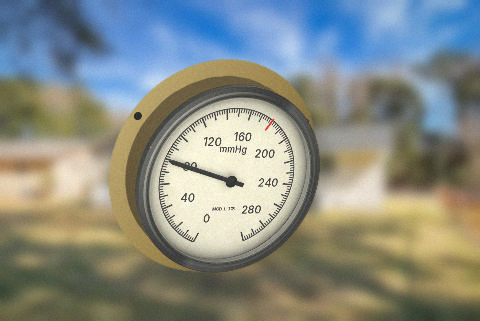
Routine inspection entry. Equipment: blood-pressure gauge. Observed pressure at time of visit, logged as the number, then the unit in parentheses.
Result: 80 (mmHg)
